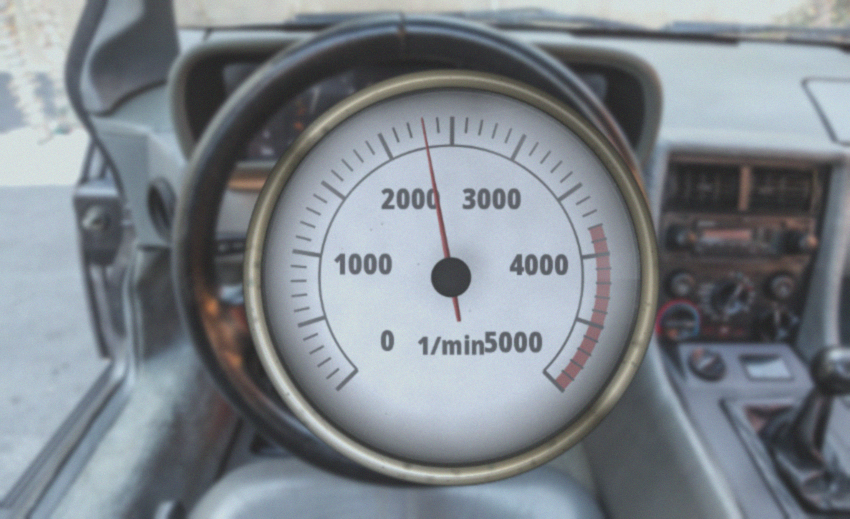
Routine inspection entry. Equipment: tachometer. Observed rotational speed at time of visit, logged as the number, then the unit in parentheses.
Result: 2300 (rpm)
